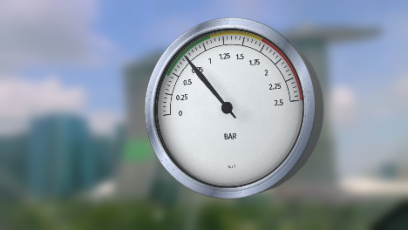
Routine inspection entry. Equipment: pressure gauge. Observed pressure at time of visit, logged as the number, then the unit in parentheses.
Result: 0.75 (bar)
